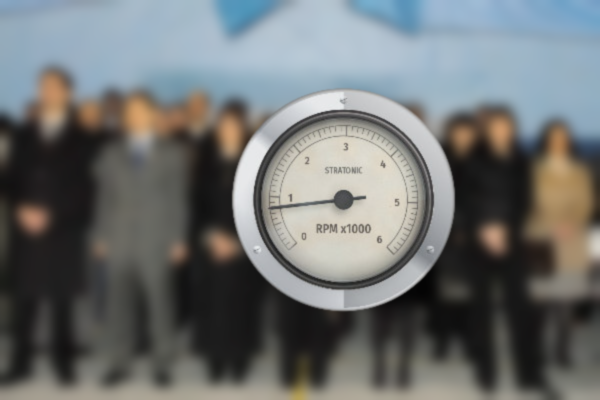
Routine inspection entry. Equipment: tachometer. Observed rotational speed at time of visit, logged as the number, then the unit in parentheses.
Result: 800 (rpm)
